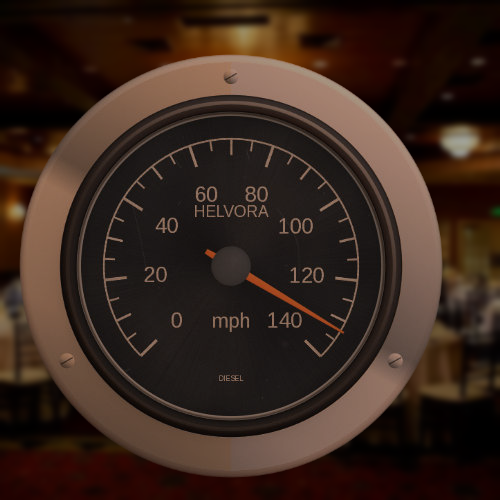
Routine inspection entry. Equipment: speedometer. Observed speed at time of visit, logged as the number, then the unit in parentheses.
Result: 132.5 (mph)
